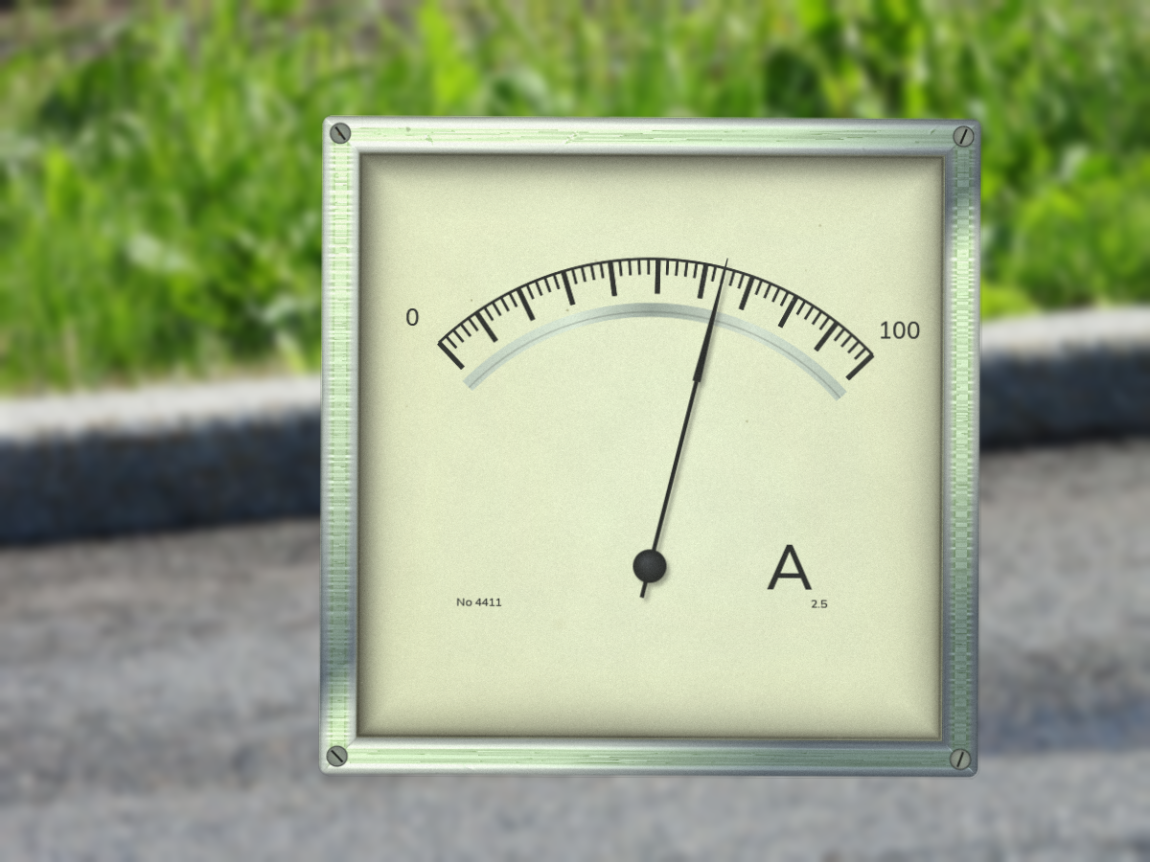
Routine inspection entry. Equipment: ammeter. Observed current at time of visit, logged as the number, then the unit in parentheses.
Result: 64 (A)
